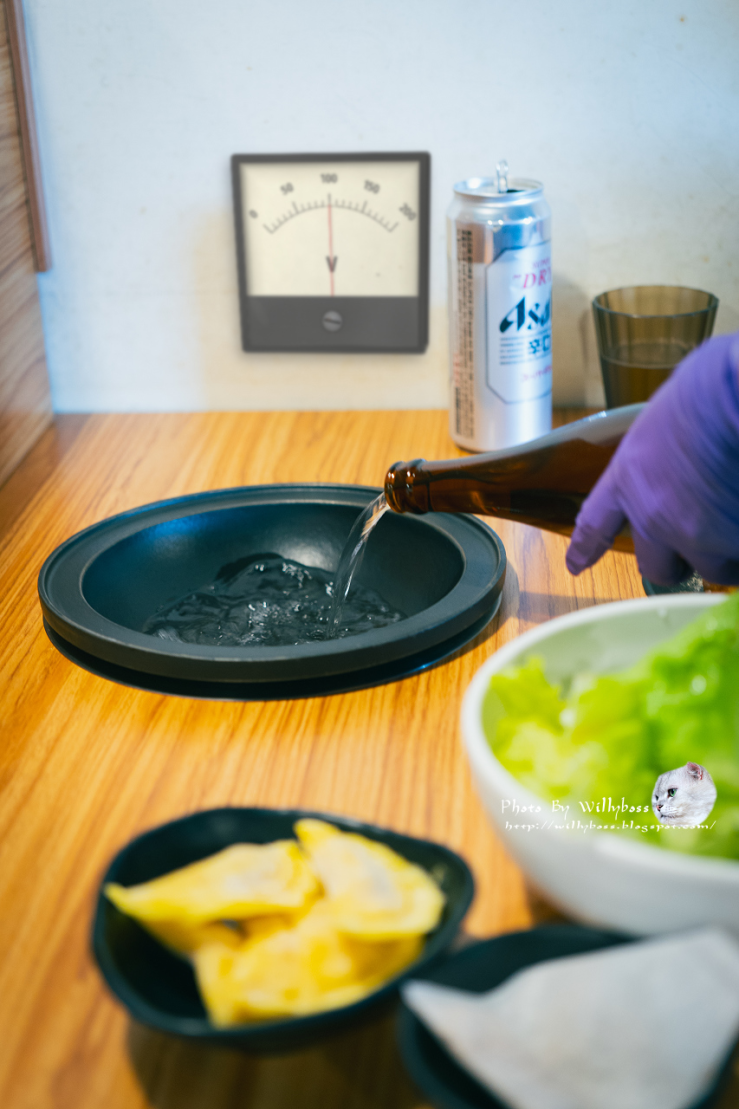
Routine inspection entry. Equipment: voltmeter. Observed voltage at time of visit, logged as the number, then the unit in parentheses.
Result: 100 (V)
